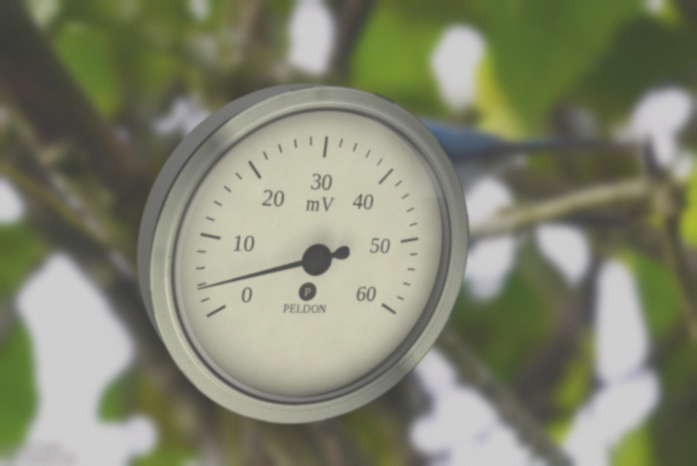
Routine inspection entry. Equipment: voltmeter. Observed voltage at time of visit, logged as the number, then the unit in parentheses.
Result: 4 (mV)
